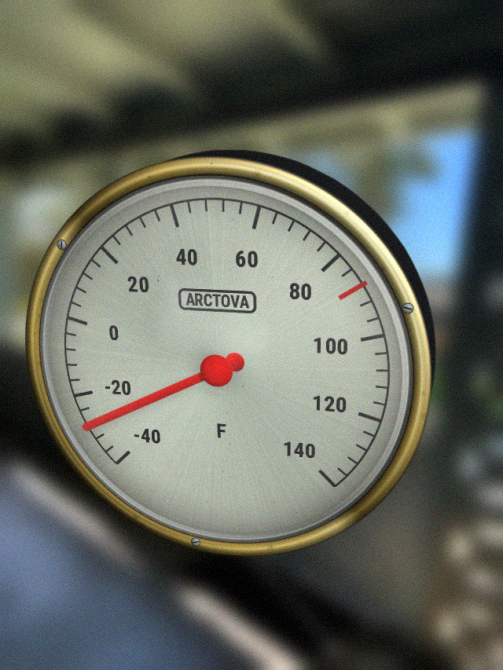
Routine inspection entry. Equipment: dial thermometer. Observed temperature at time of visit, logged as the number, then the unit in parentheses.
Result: -28 (°F)
